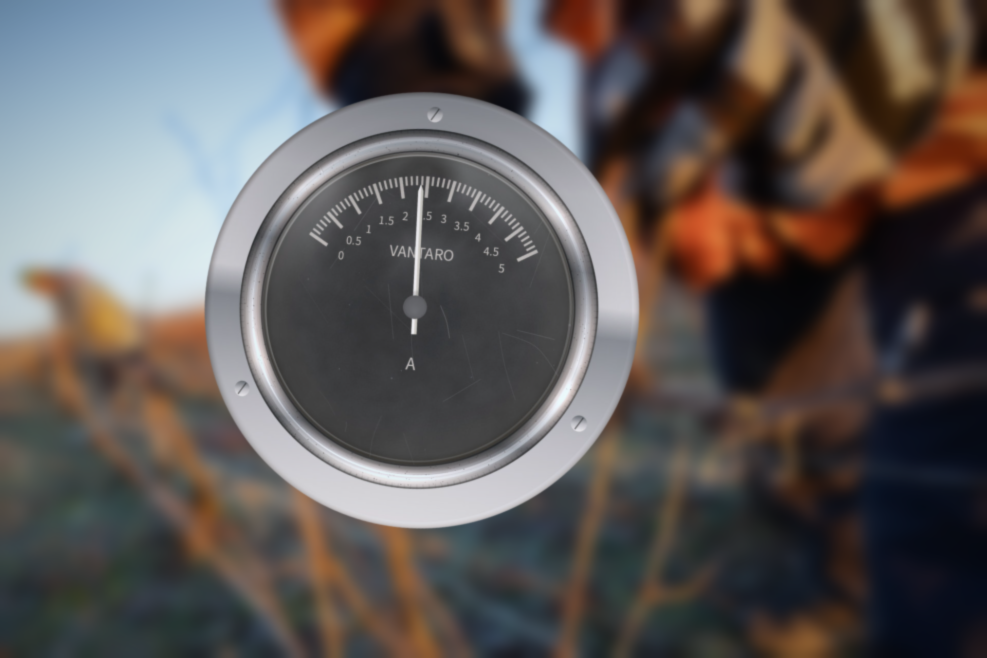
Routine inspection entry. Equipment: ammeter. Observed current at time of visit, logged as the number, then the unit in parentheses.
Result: 2.4 (A)
